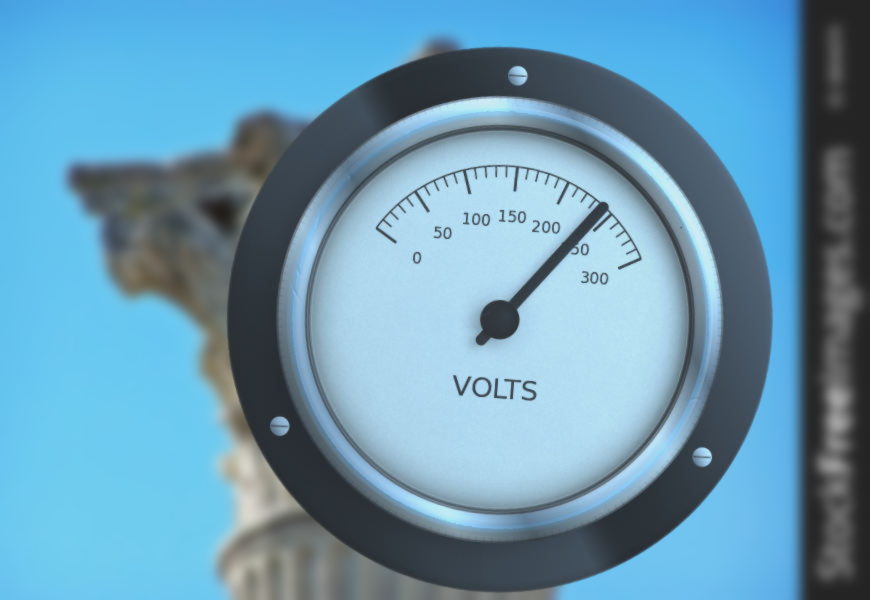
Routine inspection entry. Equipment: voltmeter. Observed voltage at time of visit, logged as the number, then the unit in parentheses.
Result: 240 (V)
